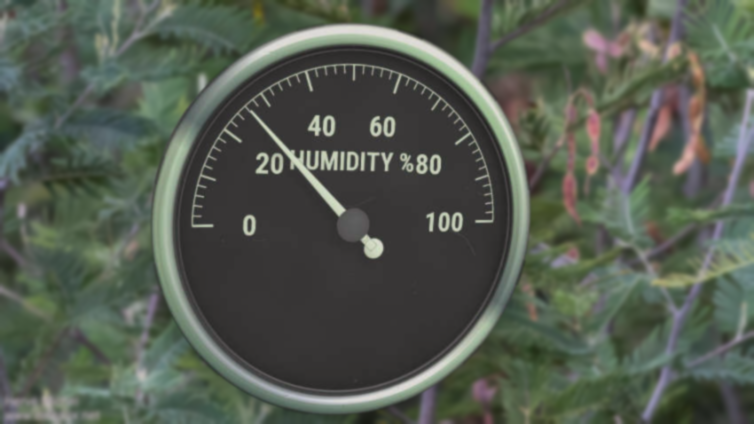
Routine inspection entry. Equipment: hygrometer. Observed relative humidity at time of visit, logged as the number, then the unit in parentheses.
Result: 26 (%)
